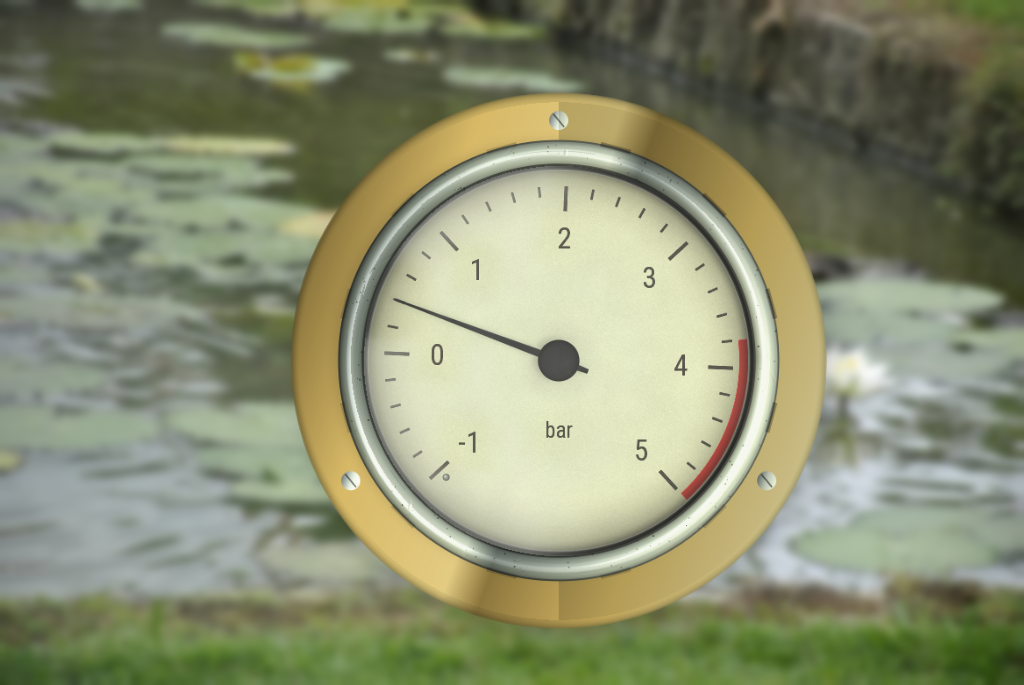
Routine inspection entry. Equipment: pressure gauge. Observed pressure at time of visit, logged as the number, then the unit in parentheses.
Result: 0.4 (bar)
